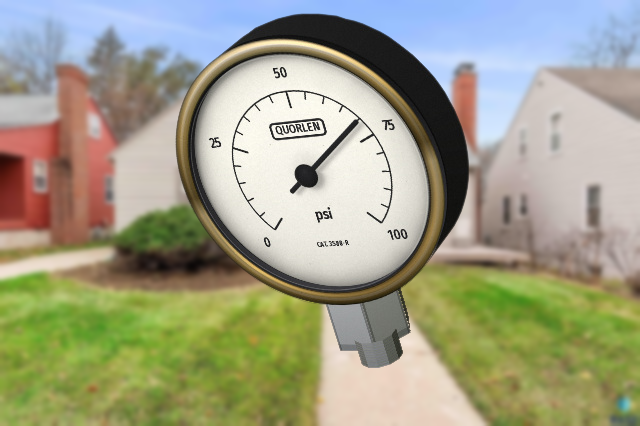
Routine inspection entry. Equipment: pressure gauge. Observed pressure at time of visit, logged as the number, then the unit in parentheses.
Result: 70 (psi)
